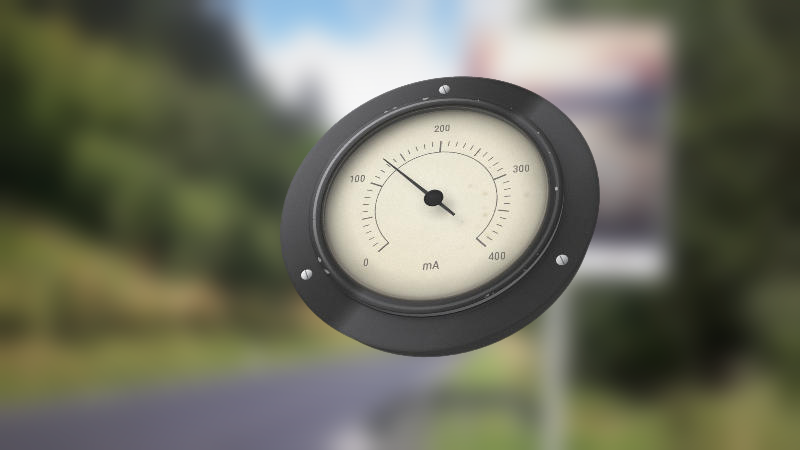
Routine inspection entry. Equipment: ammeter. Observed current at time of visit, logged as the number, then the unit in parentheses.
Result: 130 (mA)
